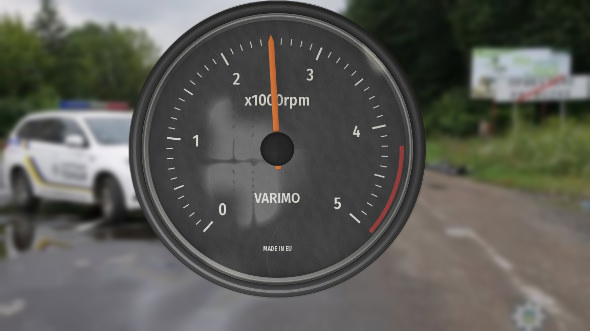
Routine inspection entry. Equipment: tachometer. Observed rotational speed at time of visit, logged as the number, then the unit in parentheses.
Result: 2500 (rpm)
